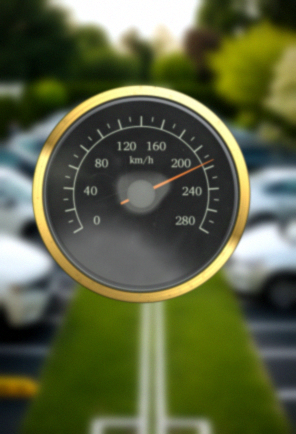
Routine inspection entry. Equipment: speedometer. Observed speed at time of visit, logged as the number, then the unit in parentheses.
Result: 215 (km/h)
